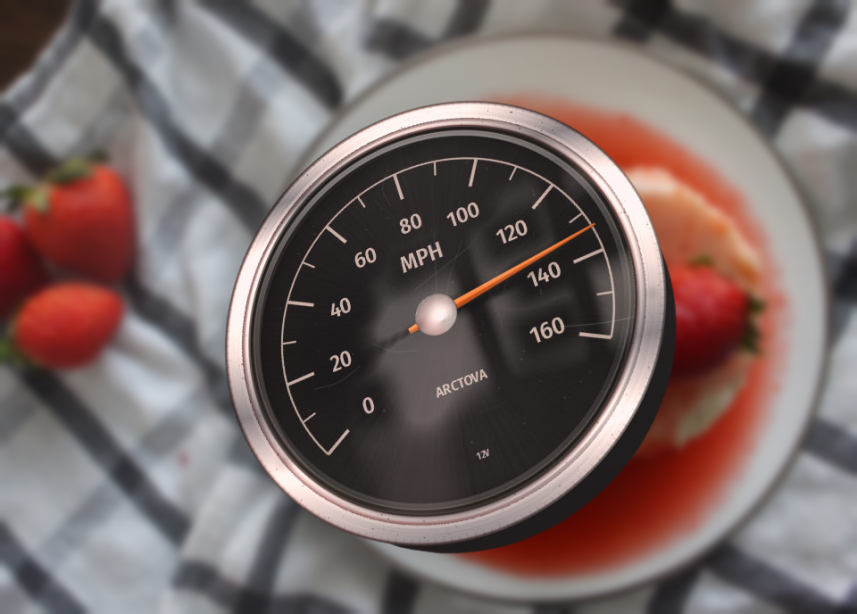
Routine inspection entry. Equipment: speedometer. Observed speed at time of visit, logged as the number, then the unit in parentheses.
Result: 135 (mph)
